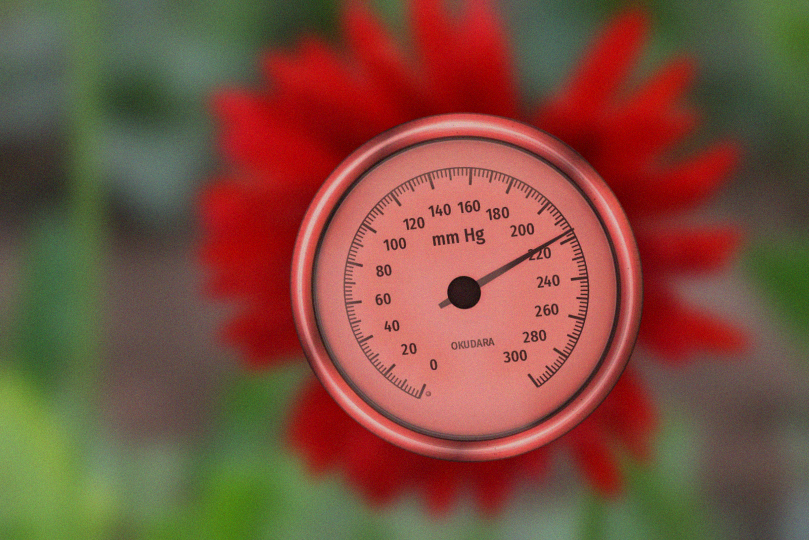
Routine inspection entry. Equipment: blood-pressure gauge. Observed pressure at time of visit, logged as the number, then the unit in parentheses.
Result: 216 (mmHg)
